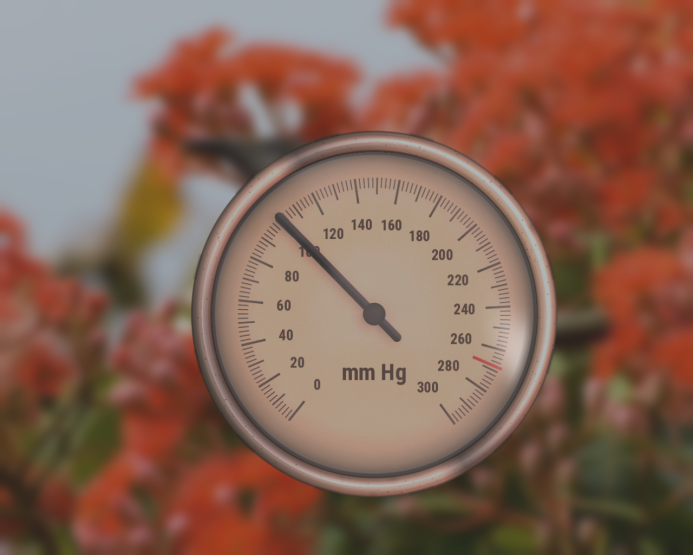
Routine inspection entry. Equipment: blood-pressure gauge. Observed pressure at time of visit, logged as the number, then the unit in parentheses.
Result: 102 (mmHg)
